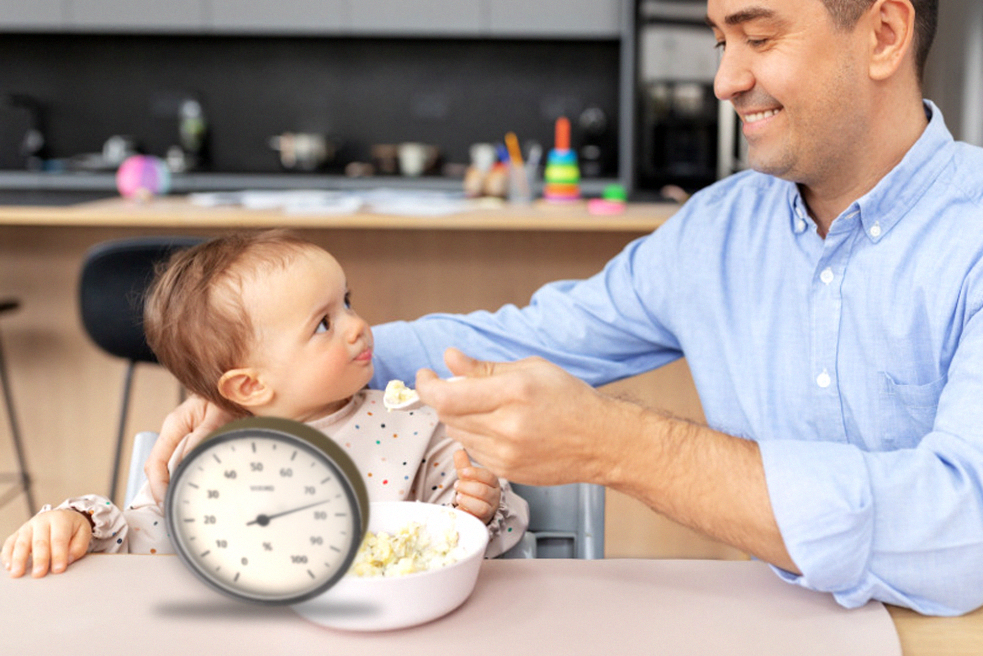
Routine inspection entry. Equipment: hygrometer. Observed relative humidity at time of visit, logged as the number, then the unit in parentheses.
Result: 75 (%)
